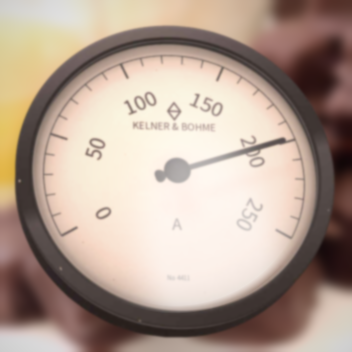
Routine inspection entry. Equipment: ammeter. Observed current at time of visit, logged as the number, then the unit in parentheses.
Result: 200 (A)
